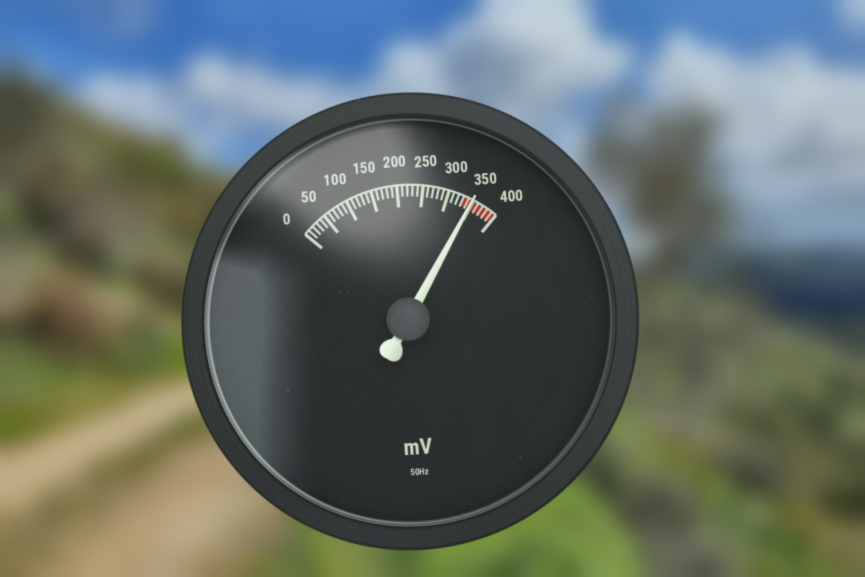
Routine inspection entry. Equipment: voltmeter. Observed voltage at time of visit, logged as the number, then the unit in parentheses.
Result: 350 (mV)
